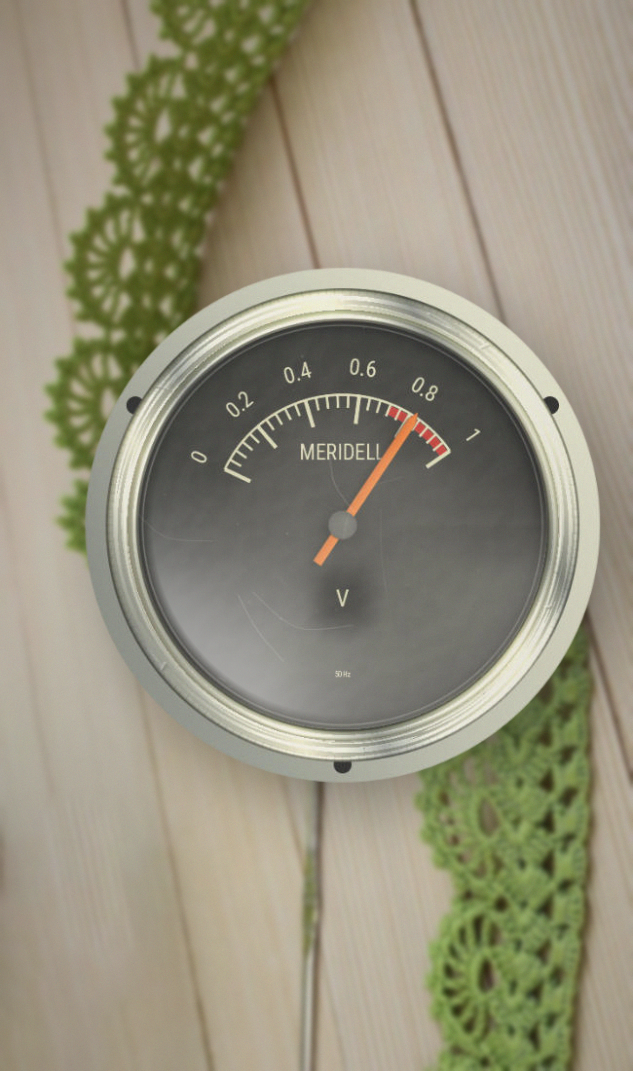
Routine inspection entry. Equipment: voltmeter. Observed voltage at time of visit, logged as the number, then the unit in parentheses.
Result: 0.82 (V)
